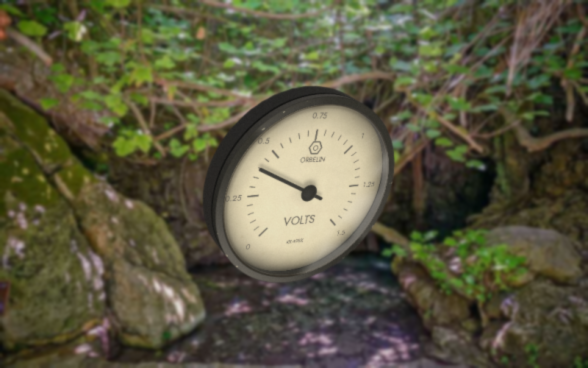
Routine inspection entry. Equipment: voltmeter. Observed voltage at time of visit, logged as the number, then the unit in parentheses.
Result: 0.4 (V)
